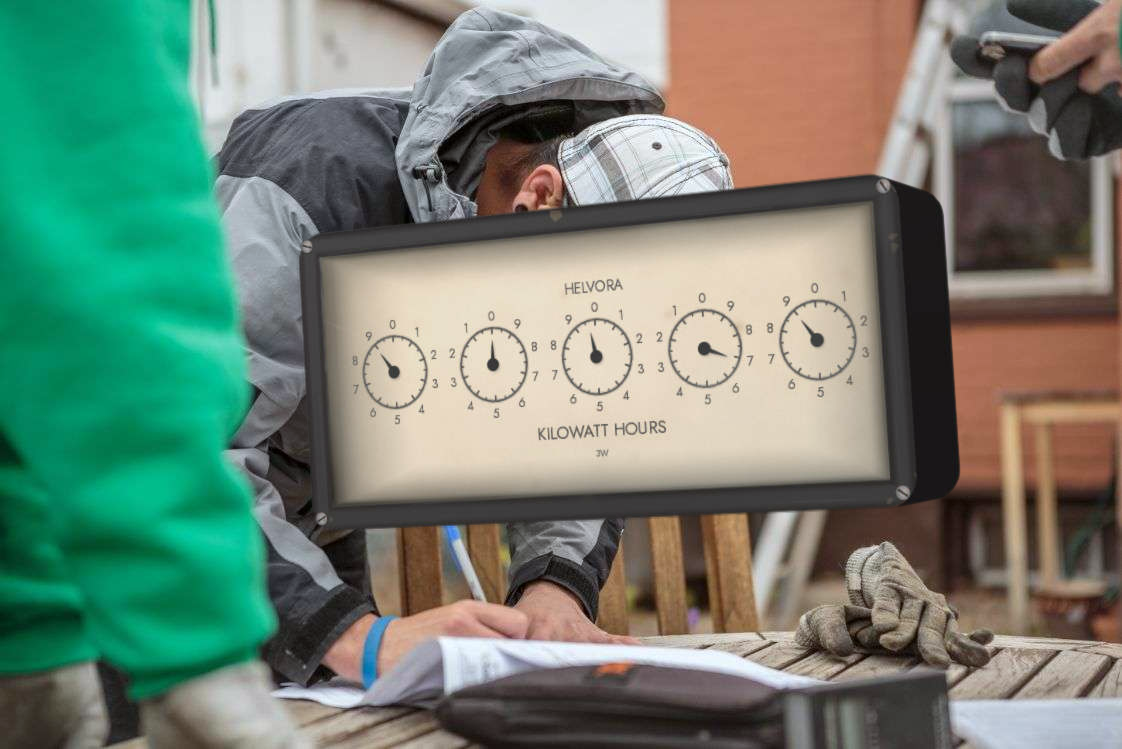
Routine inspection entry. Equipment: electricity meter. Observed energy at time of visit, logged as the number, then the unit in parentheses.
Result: 89969 (kWh)
